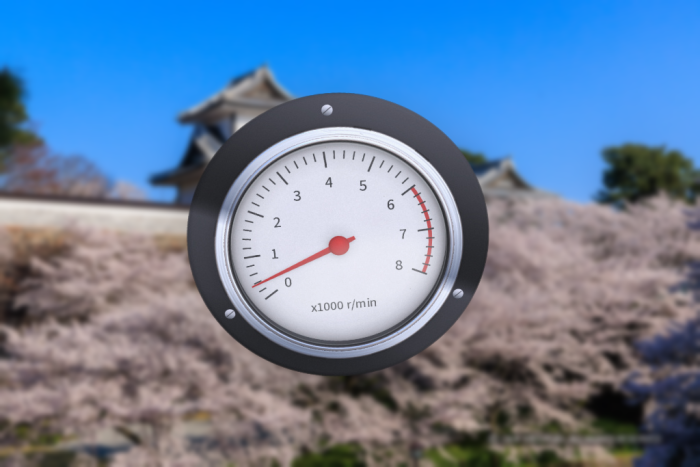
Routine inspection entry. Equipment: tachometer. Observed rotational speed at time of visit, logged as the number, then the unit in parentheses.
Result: 400 (rpm)
